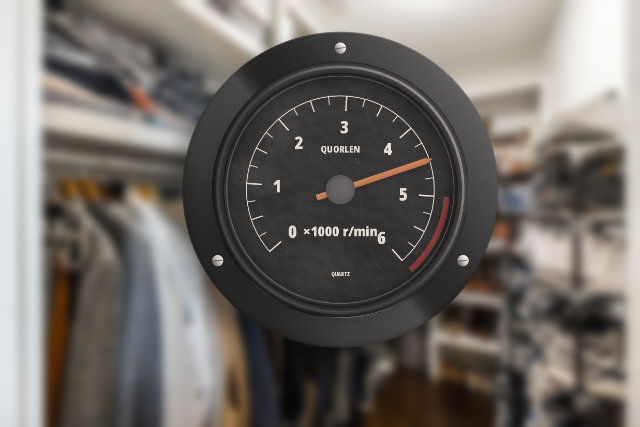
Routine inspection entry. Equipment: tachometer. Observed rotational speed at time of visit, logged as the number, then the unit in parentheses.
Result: 4500 (rpm)
